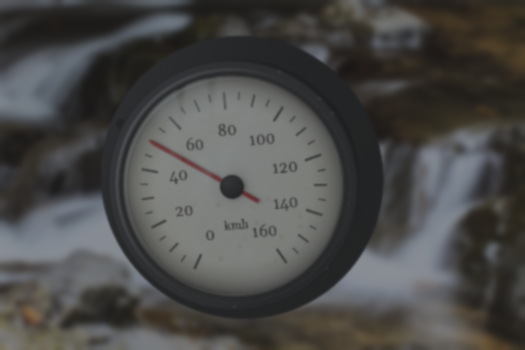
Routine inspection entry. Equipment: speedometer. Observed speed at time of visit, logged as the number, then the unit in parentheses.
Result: 50 (km/h)
